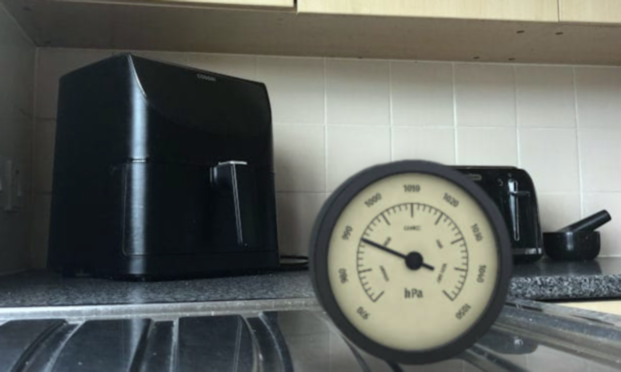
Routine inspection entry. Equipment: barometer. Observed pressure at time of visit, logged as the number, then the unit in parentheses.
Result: 990 (hPa)
